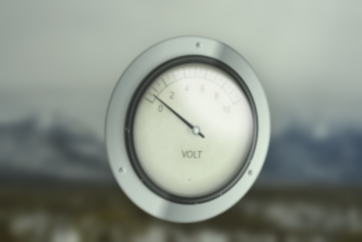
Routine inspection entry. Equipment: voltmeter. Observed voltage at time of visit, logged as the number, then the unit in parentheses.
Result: 0.5 (V)
